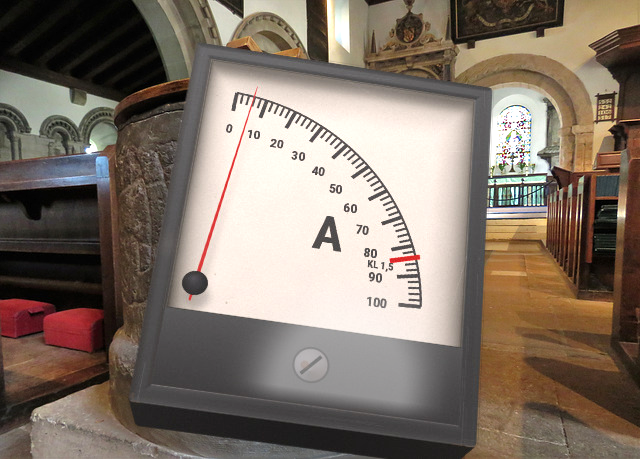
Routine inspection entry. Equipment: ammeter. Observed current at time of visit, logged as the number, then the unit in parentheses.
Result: 6 (A)
